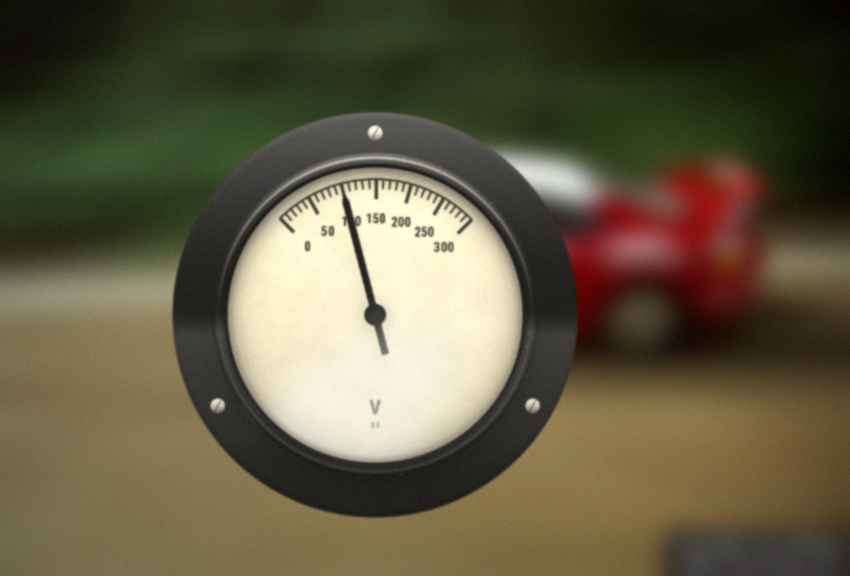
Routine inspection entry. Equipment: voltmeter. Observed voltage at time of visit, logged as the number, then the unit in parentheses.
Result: 100 (V)
